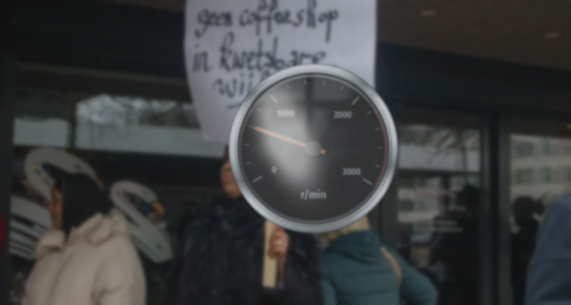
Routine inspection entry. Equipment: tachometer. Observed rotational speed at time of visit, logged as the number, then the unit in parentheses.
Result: 600 (rpm)
